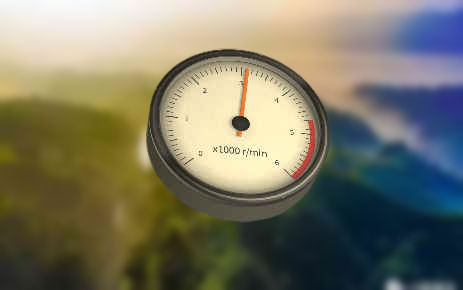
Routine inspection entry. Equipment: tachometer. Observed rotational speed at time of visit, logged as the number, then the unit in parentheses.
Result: 3100 (rpm)
